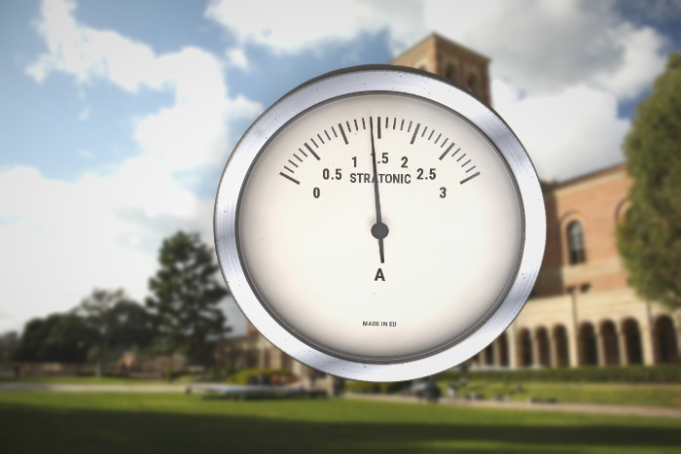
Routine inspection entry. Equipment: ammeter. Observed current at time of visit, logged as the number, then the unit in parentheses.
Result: 1.4 (A)
